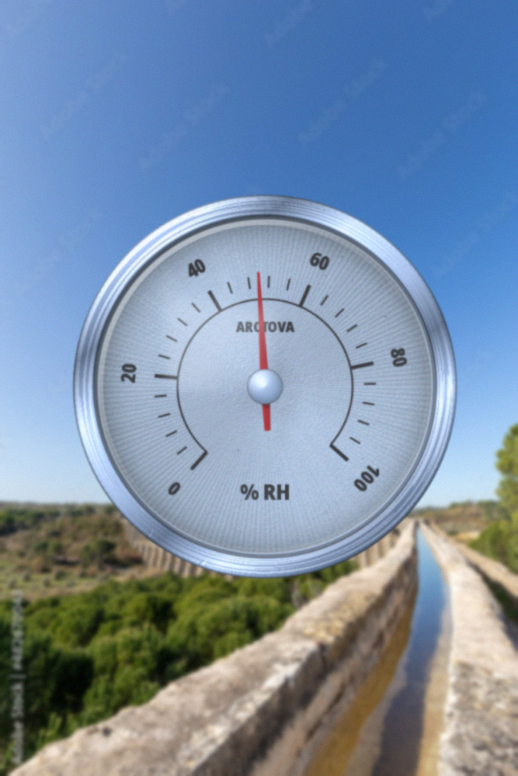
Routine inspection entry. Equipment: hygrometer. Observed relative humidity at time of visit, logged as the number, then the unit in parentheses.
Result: 50 (%)
